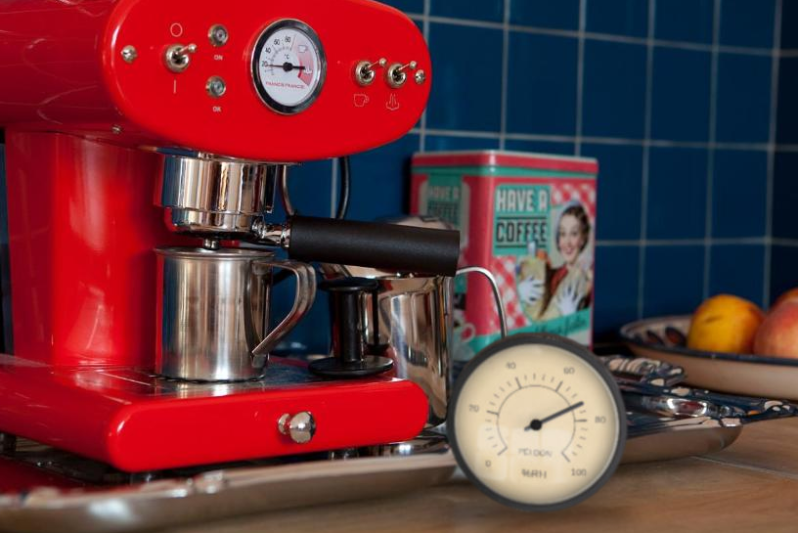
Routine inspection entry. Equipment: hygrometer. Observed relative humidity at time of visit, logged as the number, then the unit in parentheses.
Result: 72 (%)
